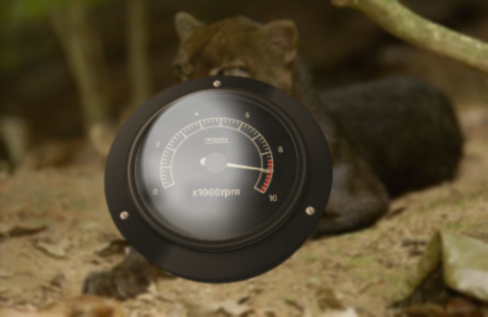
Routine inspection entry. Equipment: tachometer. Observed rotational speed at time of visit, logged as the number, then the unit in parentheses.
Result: 9000 (rpm)
